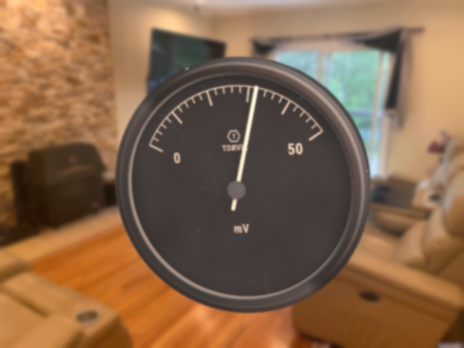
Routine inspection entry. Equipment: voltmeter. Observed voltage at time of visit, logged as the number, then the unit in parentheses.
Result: 32 (mV)
